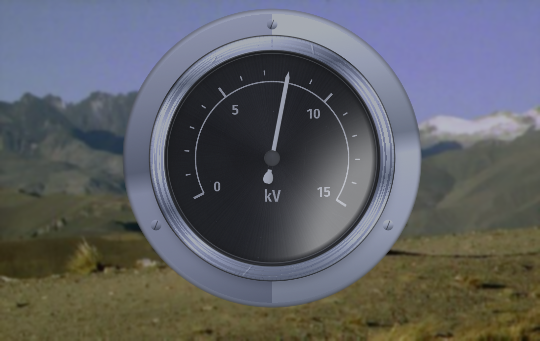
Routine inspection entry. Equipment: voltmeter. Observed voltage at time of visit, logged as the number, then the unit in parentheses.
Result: 8 (kV)
